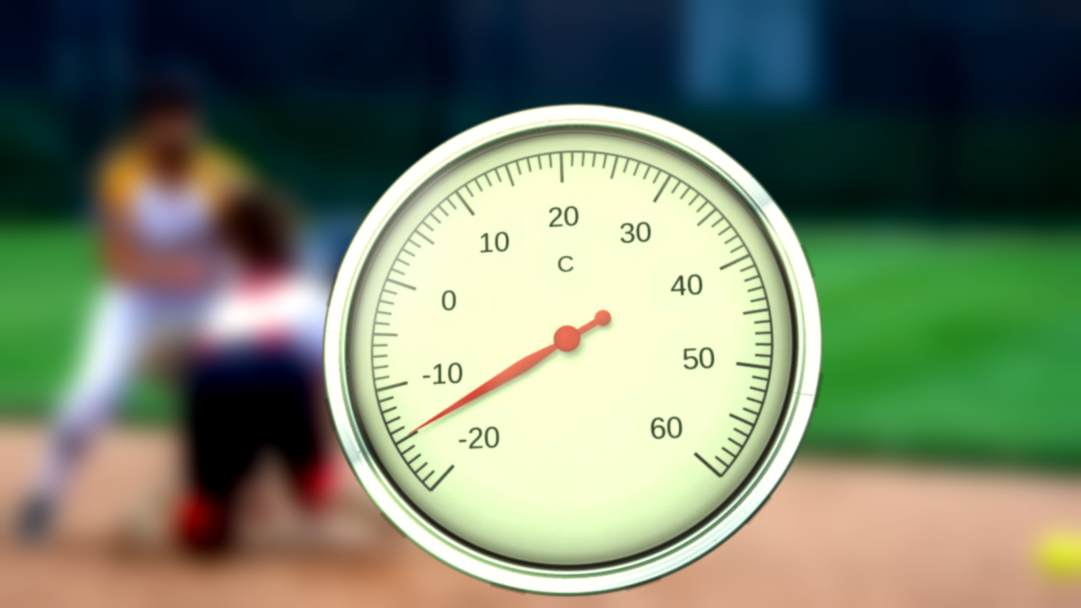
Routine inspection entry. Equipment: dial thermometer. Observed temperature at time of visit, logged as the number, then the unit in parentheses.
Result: -15 (°C)
